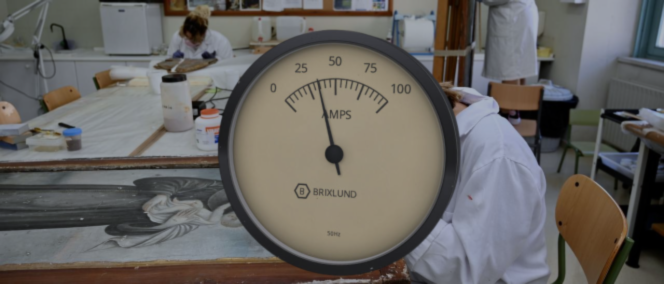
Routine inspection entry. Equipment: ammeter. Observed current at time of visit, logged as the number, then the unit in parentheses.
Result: 35 (A)
